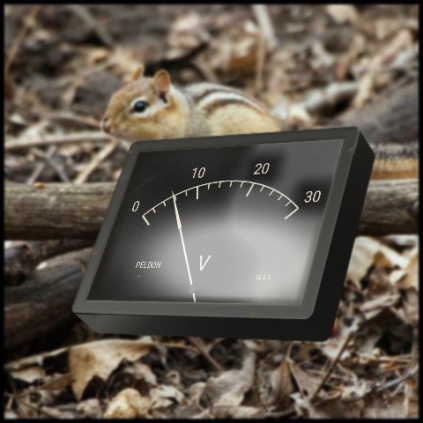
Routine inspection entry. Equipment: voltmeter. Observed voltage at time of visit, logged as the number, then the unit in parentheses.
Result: 6 (V)
